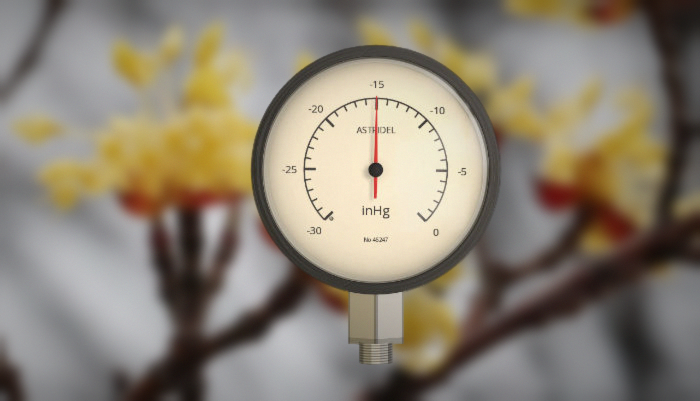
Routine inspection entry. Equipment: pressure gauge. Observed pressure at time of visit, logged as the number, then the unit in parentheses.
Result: -15 (inHg)
